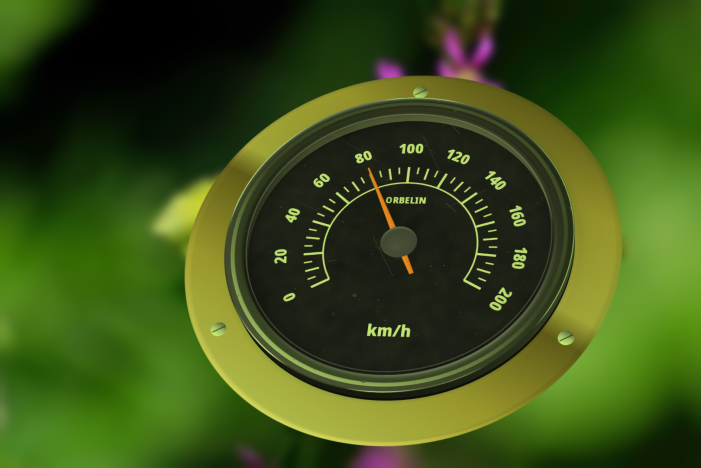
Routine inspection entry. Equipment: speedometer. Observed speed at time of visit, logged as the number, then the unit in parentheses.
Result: 80 (km/h)
